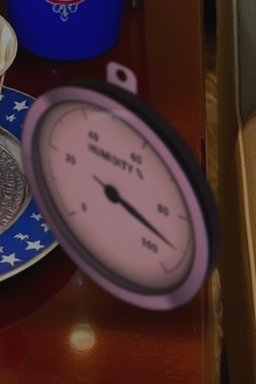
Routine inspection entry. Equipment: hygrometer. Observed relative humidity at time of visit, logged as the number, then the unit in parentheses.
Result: 90 (%)
